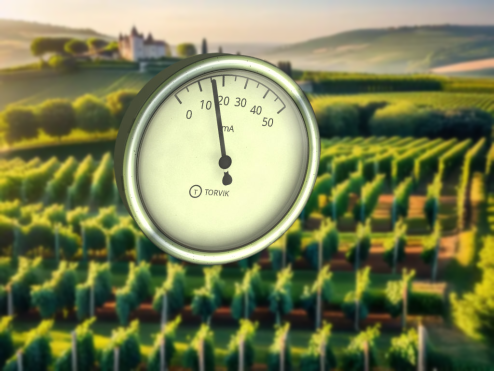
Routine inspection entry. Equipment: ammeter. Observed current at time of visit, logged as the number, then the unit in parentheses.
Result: 15 (mA)
